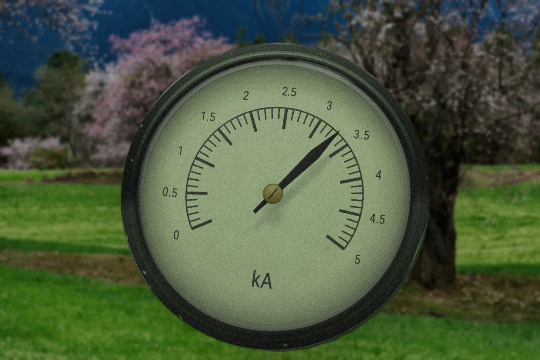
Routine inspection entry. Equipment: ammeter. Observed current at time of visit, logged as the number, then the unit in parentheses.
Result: 3.3 (kA)
